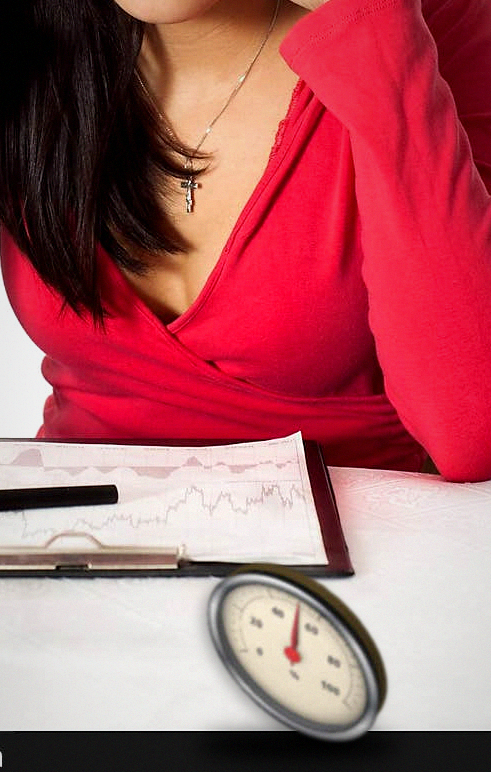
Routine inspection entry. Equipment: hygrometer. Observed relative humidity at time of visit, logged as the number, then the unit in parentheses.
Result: 52 (%)
